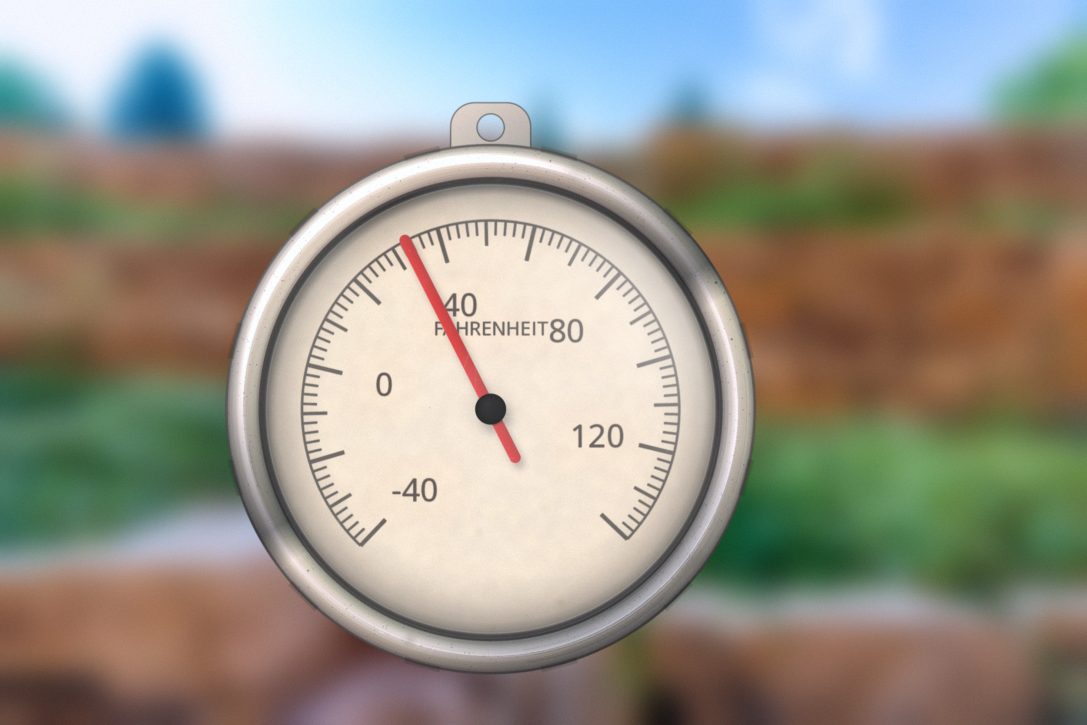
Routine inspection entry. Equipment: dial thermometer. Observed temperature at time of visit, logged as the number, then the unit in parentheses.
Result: 33 (°F)
